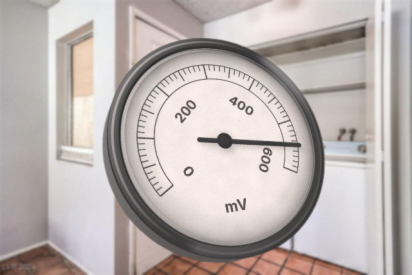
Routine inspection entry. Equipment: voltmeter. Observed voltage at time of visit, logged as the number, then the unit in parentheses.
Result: 550 (mV)
